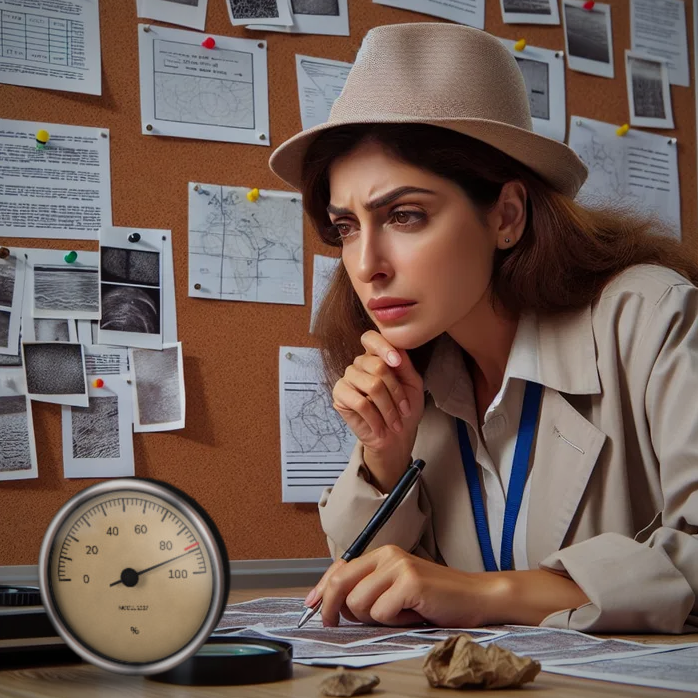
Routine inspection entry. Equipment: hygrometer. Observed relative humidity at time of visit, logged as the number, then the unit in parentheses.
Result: 90 (%)
